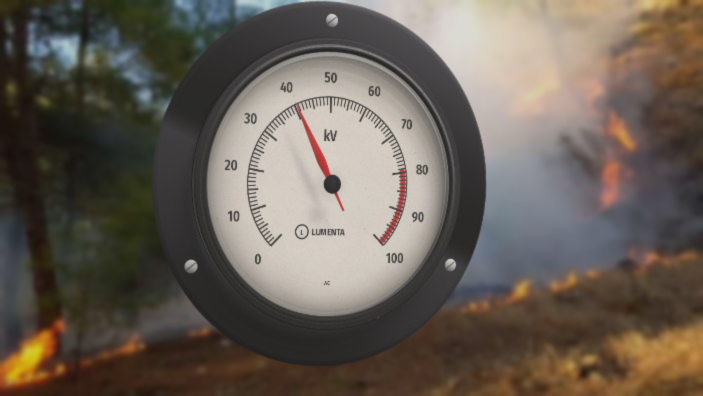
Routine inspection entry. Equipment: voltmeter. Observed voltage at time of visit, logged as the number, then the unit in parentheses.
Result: 40 (kV)
